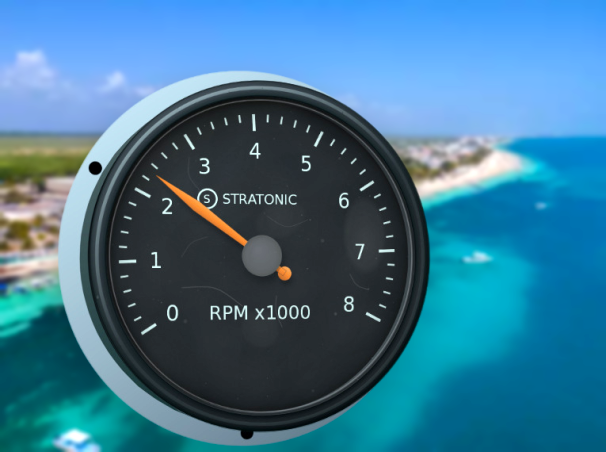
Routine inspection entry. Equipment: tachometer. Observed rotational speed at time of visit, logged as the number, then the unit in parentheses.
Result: 2300 (rpm)
